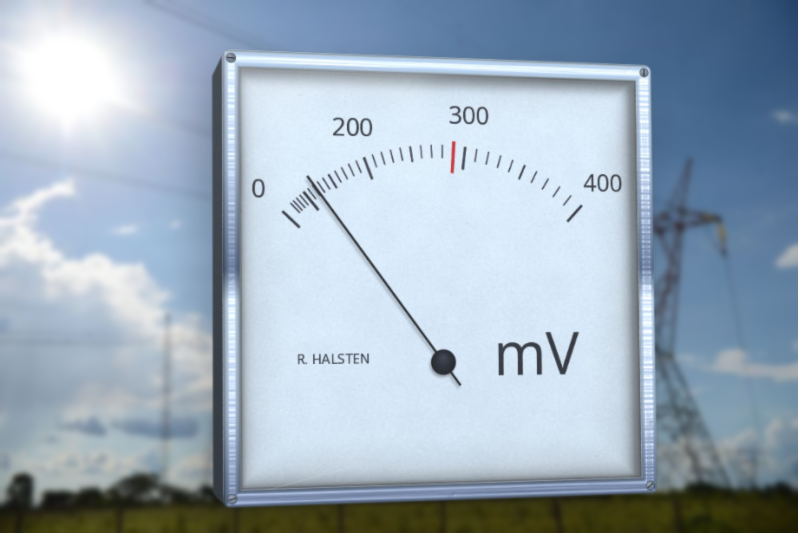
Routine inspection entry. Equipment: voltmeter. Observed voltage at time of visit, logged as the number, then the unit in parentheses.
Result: 120 (mV)
